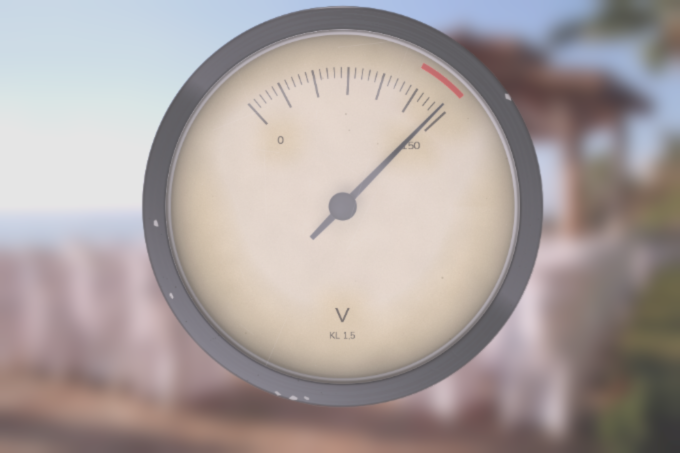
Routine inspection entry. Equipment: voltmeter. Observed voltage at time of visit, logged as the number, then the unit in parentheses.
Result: 145 (V)
